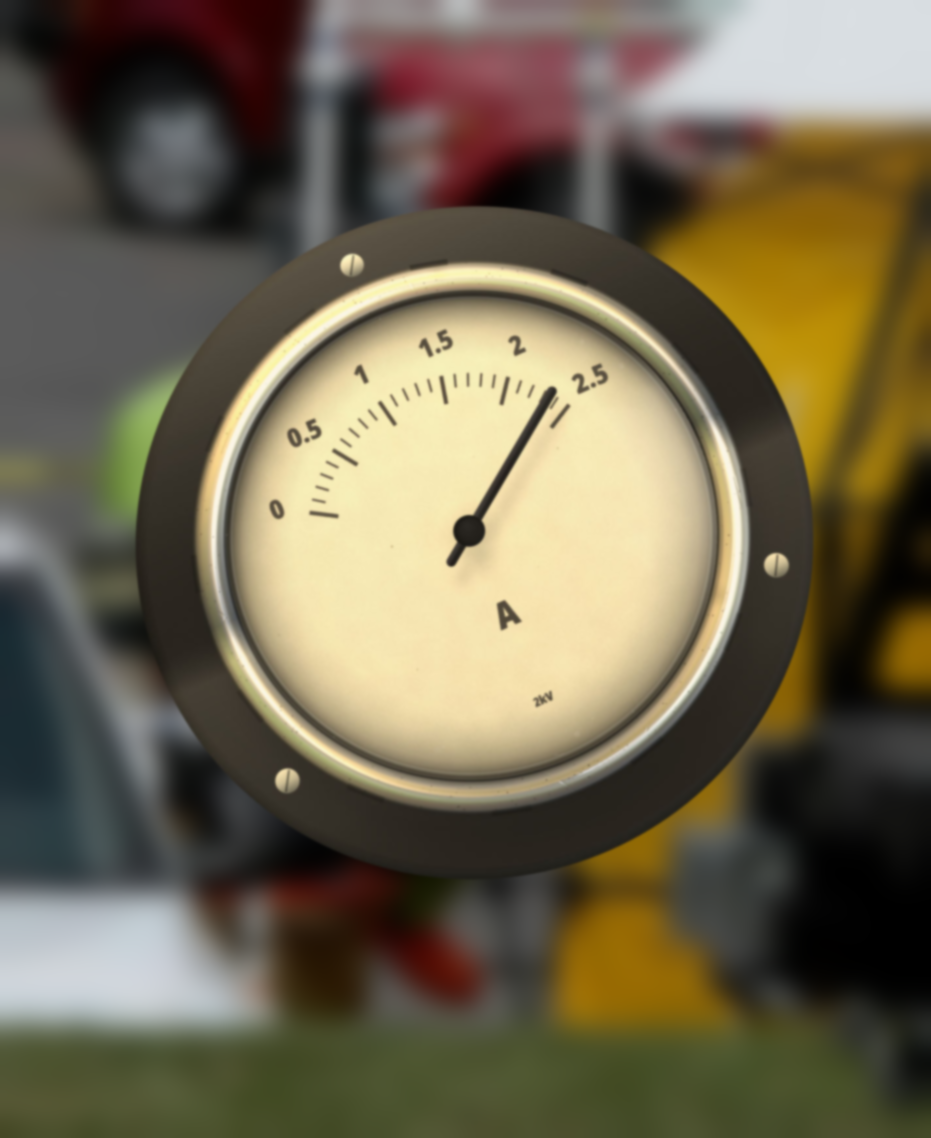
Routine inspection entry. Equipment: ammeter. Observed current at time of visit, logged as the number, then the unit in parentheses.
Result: 2.35 (A)
